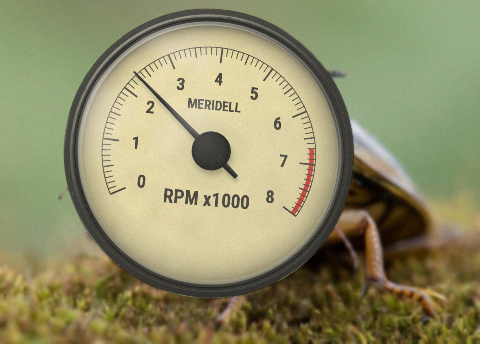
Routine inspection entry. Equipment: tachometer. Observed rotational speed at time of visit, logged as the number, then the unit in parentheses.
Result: 2300 (rpm)
